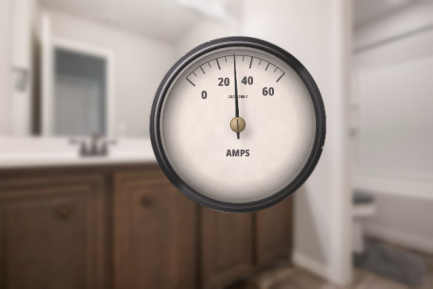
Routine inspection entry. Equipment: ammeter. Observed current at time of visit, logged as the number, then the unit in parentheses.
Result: 30 (A)
